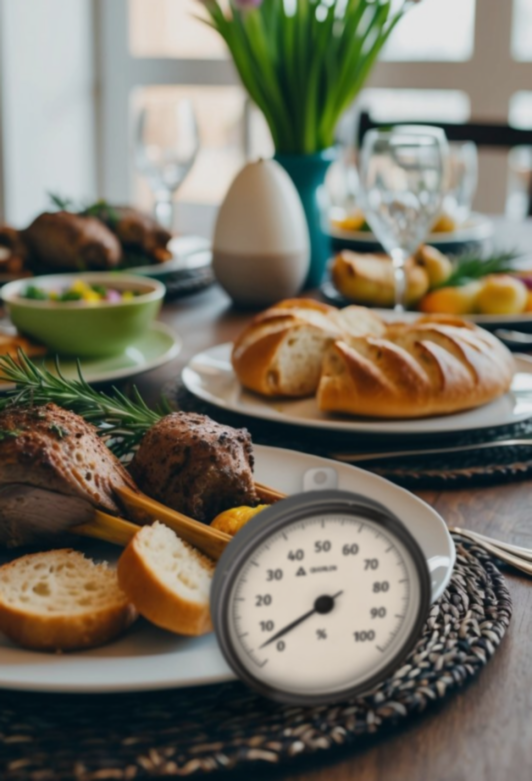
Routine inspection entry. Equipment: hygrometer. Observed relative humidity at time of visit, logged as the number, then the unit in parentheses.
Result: 5 (%)
